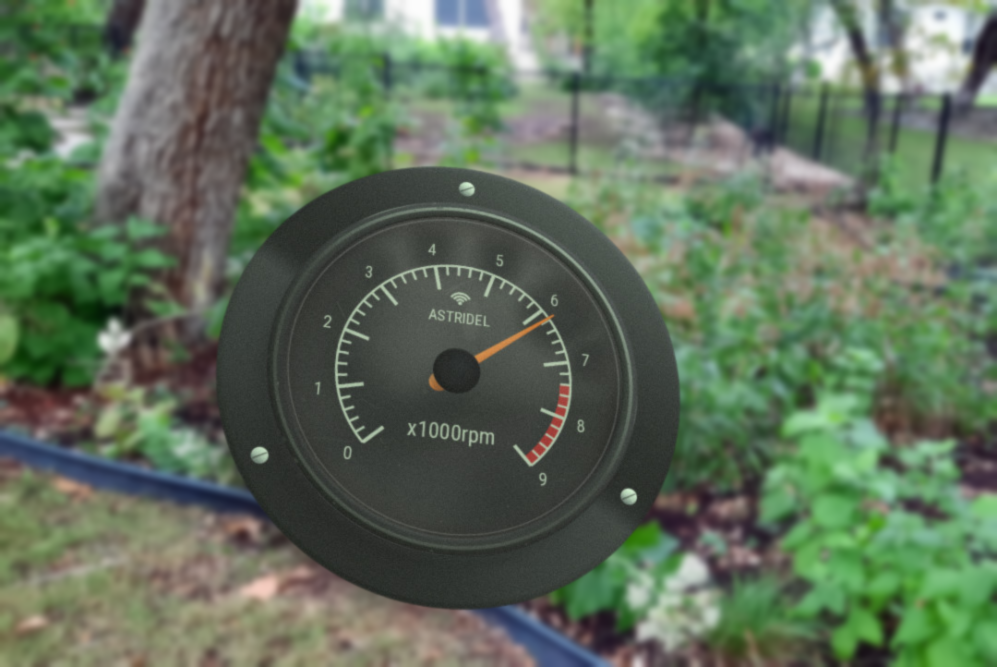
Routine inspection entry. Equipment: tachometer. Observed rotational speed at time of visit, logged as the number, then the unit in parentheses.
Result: 6200 (rpm)
